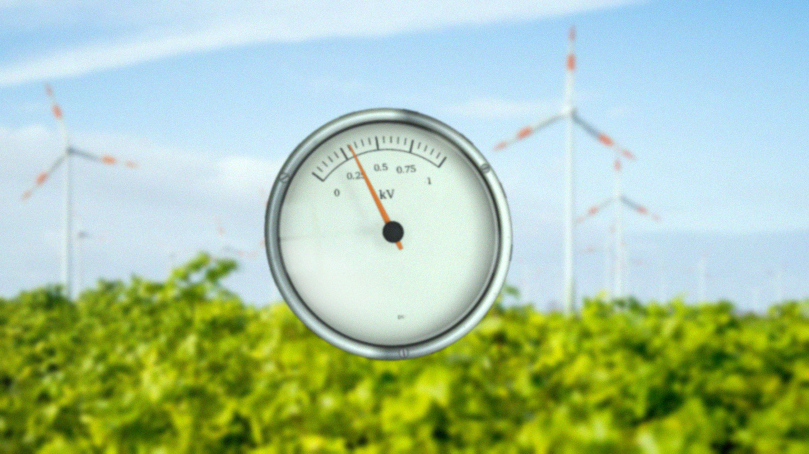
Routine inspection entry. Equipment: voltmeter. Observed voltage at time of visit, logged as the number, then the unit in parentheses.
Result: 0.3 (kV)
